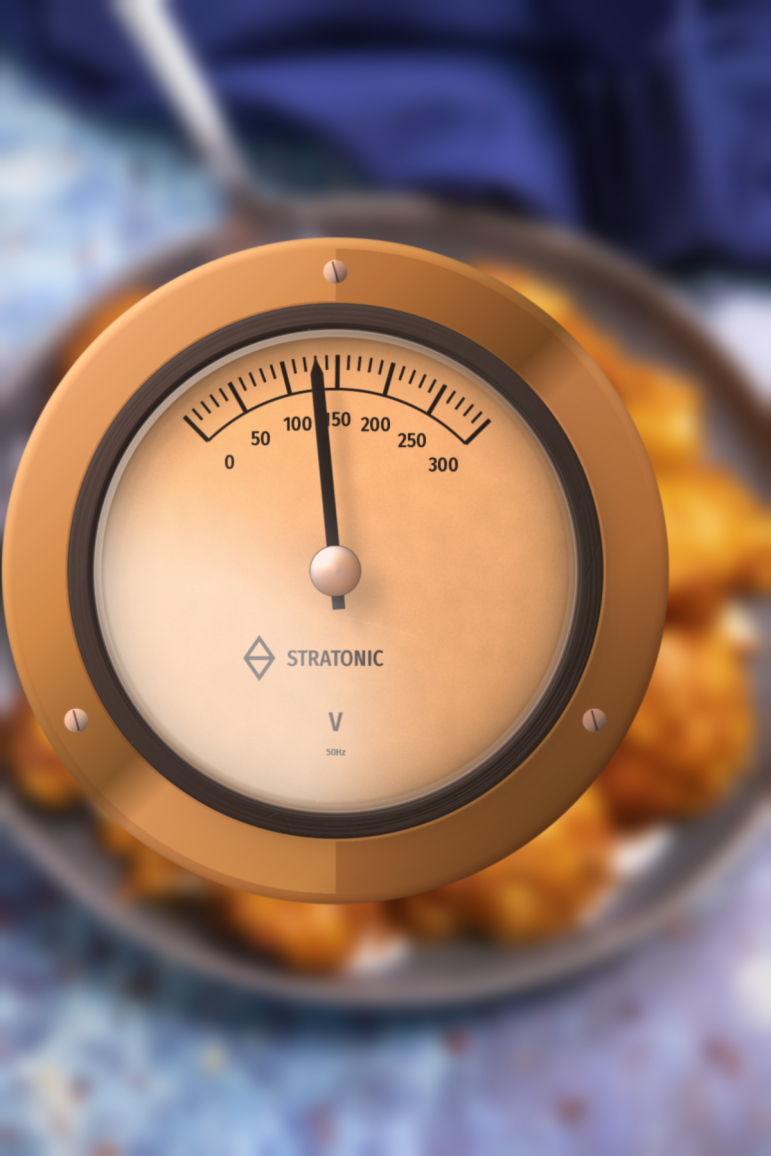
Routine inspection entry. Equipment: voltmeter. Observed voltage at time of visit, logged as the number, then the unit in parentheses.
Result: 130 (V)
